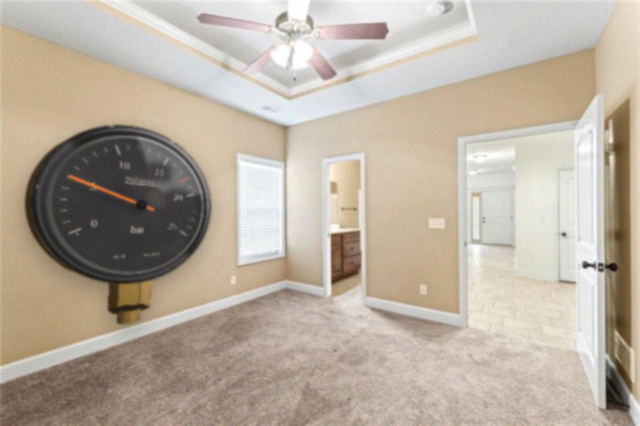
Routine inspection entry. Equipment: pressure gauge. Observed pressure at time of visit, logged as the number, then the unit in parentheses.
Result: 5 (bar)
